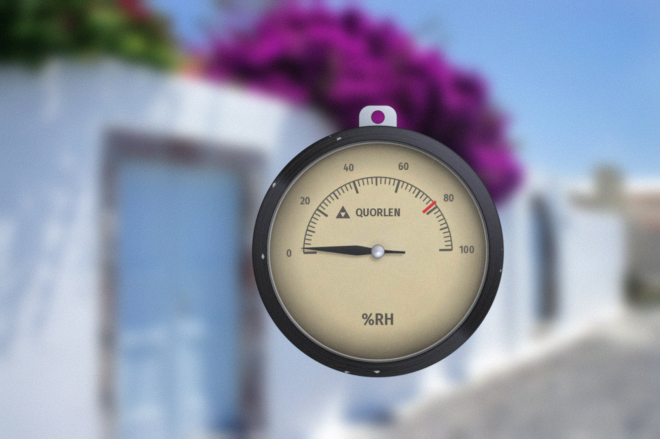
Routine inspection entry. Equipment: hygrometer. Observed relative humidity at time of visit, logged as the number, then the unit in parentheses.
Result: 2 (%)
